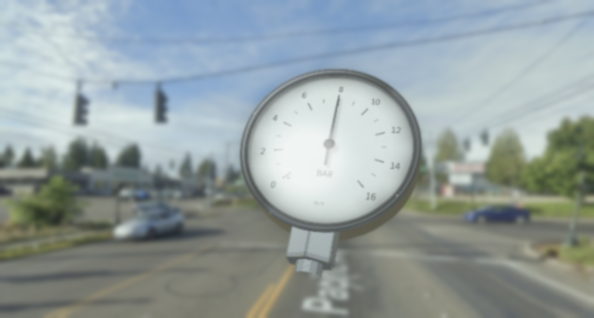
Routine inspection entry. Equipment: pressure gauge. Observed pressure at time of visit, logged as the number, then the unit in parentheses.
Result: 8 (bar)
